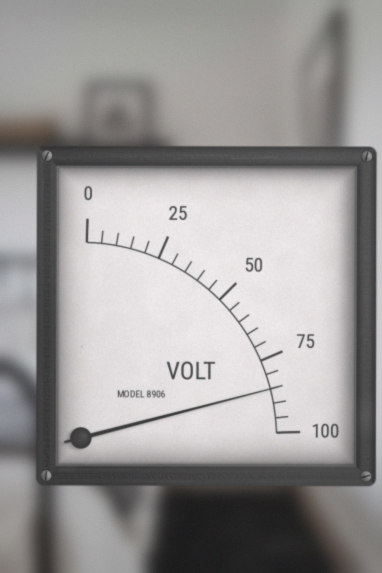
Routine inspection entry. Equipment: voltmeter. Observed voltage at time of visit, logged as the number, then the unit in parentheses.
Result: 85 (V)
